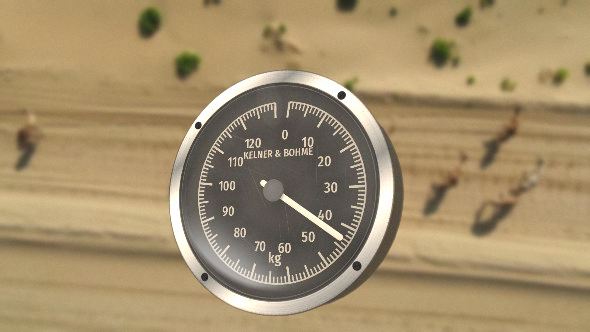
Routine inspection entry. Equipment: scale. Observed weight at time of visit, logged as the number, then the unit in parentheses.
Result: 43 (kg)
